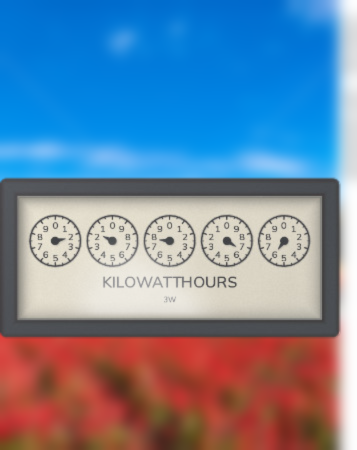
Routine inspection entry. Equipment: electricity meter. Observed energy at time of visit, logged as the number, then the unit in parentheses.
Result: 21766 (kWh)
